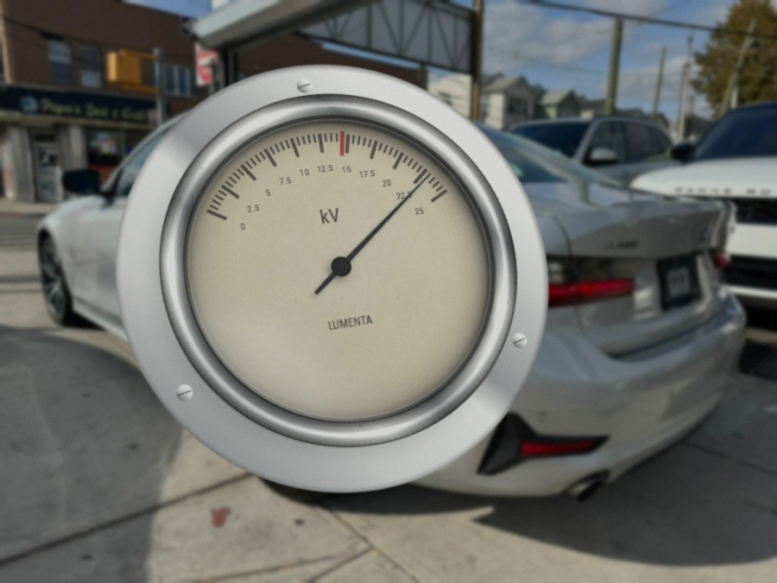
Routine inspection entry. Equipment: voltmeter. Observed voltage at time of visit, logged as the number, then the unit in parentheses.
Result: 23 (kV)
